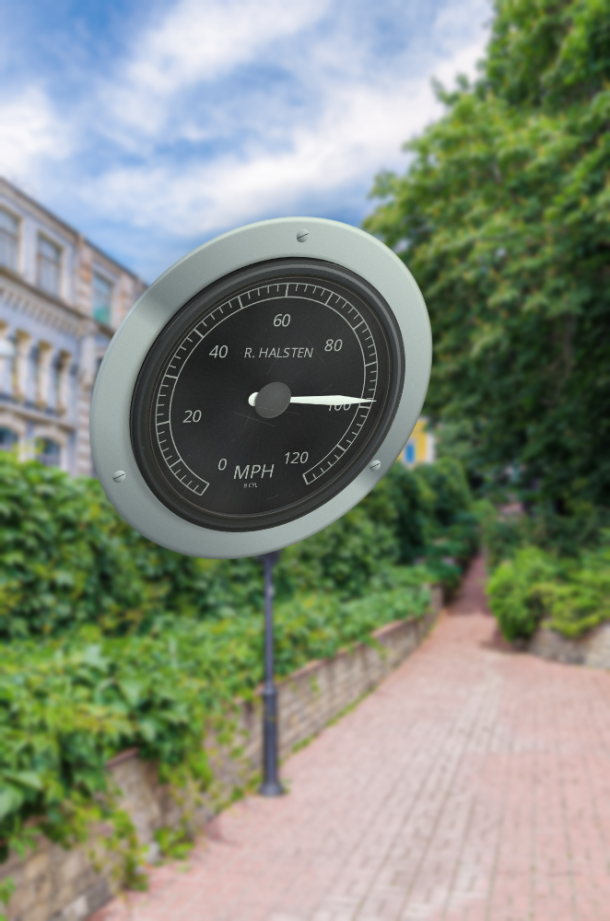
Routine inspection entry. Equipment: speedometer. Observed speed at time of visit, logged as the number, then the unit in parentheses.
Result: 98 (mph)
